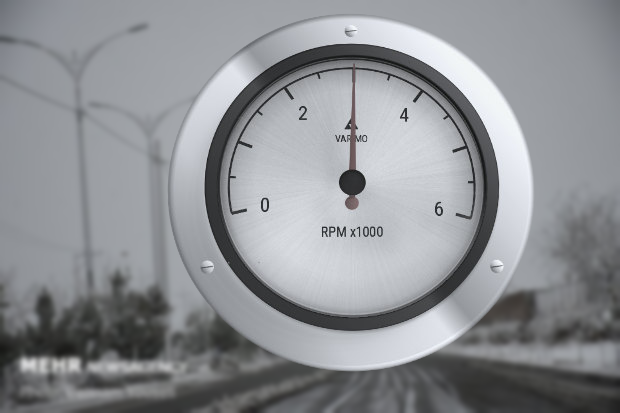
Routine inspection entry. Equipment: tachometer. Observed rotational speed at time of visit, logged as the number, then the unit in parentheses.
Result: 3000 (rpm)
